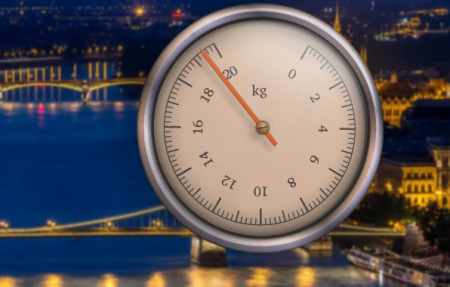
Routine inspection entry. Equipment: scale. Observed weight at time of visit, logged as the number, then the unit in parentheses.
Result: 19.4 (kg)
